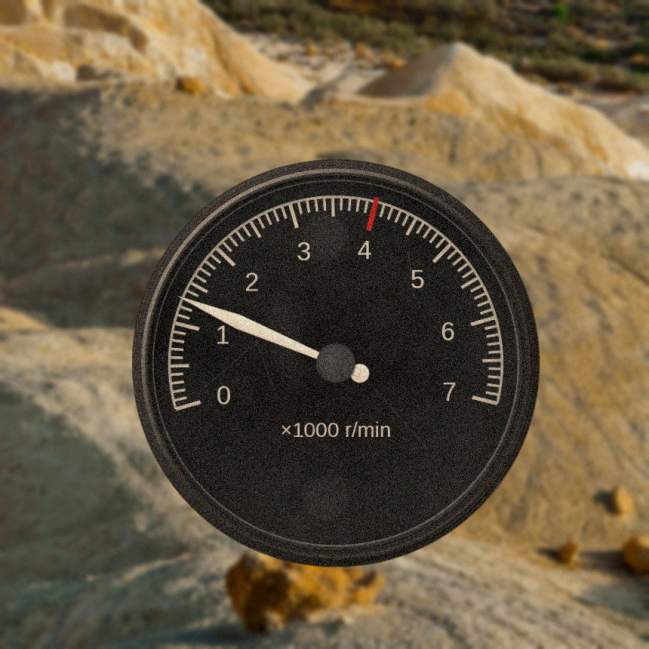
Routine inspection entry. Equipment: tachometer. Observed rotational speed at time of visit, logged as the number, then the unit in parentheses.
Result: 1300 (rpm)
